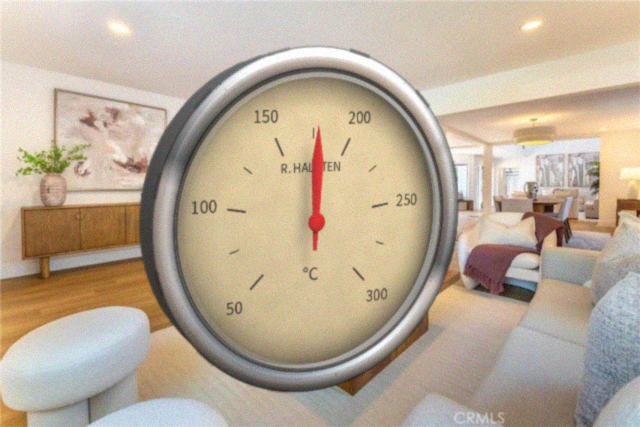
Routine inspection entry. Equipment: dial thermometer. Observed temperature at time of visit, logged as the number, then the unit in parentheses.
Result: 175 (°C)
